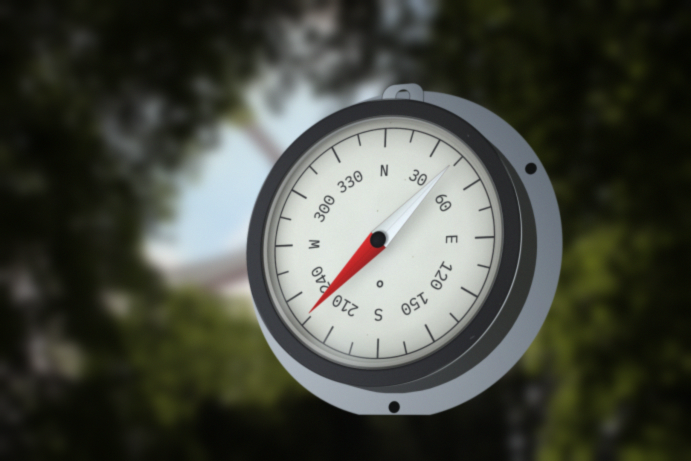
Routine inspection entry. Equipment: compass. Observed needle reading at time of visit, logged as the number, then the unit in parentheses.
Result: 225 (°)
